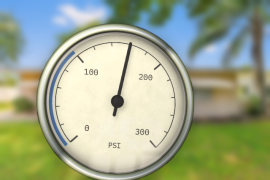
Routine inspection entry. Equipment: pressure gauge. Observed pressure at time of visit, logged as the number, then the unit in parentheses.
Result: 160 (psi)
